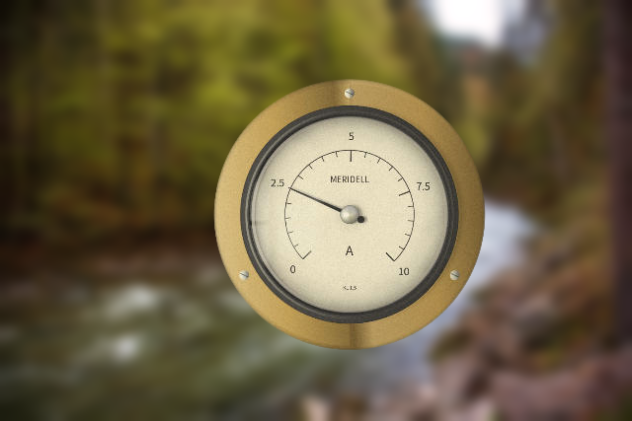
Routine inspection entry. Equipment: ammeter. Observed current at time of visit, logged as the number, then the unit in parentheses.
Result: 2.5 (A)
